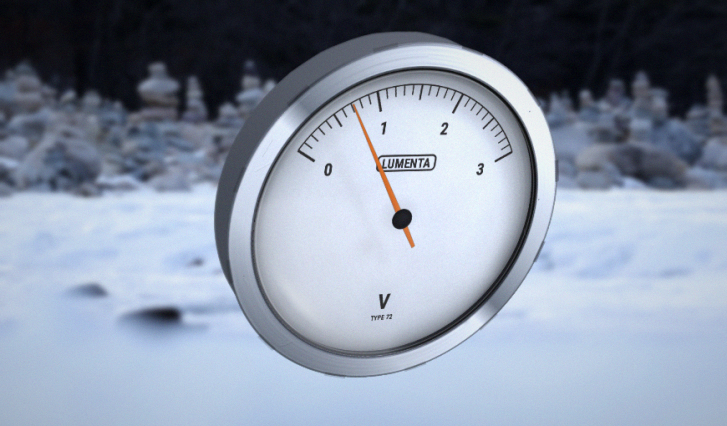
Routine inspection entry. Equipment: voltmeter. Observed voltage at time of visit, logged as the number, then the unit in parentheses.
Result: 0.7 (V)
